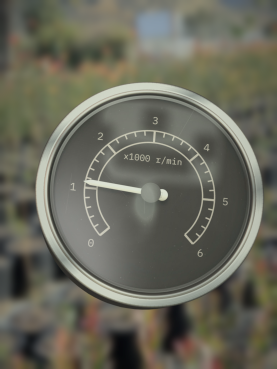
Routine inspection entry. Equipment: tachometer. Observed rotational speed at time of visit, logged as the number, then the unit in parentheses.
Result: 1100 (rpm)
